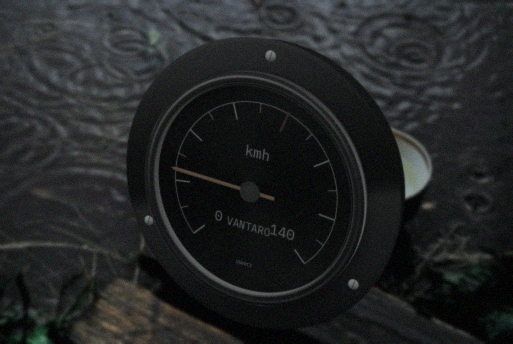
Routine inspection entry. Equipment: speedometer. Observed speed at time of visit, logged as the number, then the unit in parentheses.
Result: 25 (km/h)
